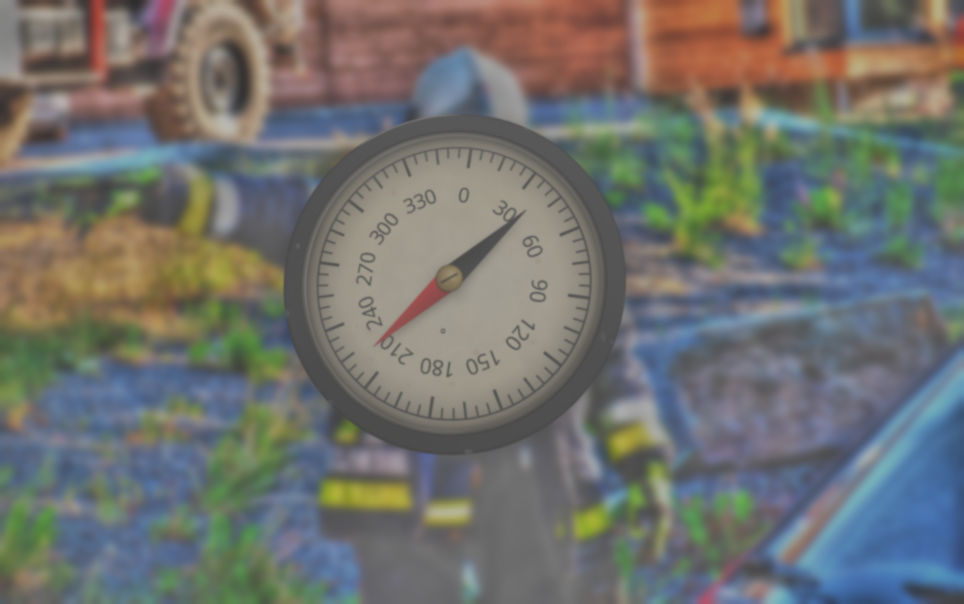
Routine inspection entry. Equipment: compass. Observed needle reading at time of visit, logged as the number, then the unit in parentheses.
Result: 220 (°)
